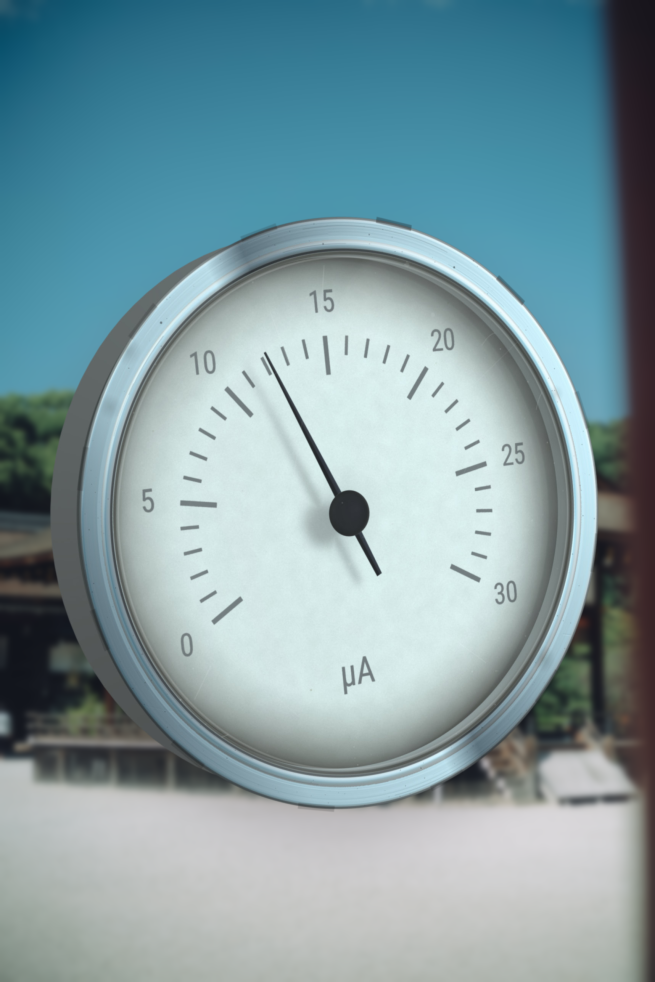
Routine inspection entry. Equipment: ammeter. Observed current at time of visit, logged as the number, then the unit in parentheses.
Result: 12 (µA)
